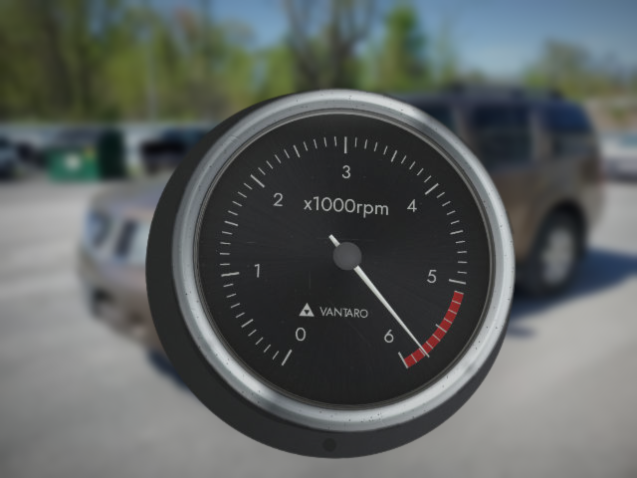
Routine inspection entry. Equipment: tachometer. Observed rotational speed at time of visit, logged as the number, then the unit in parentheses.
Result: 5800 (rpm)
